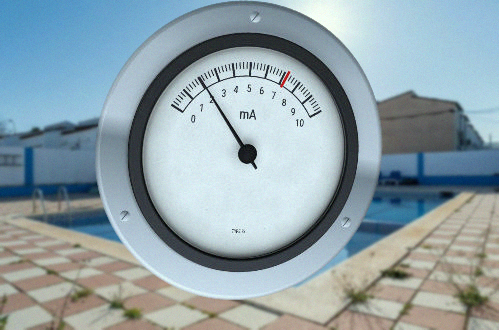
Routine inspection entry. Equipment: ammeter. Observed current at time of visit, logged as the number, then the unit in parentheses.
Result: 2 (mA)
